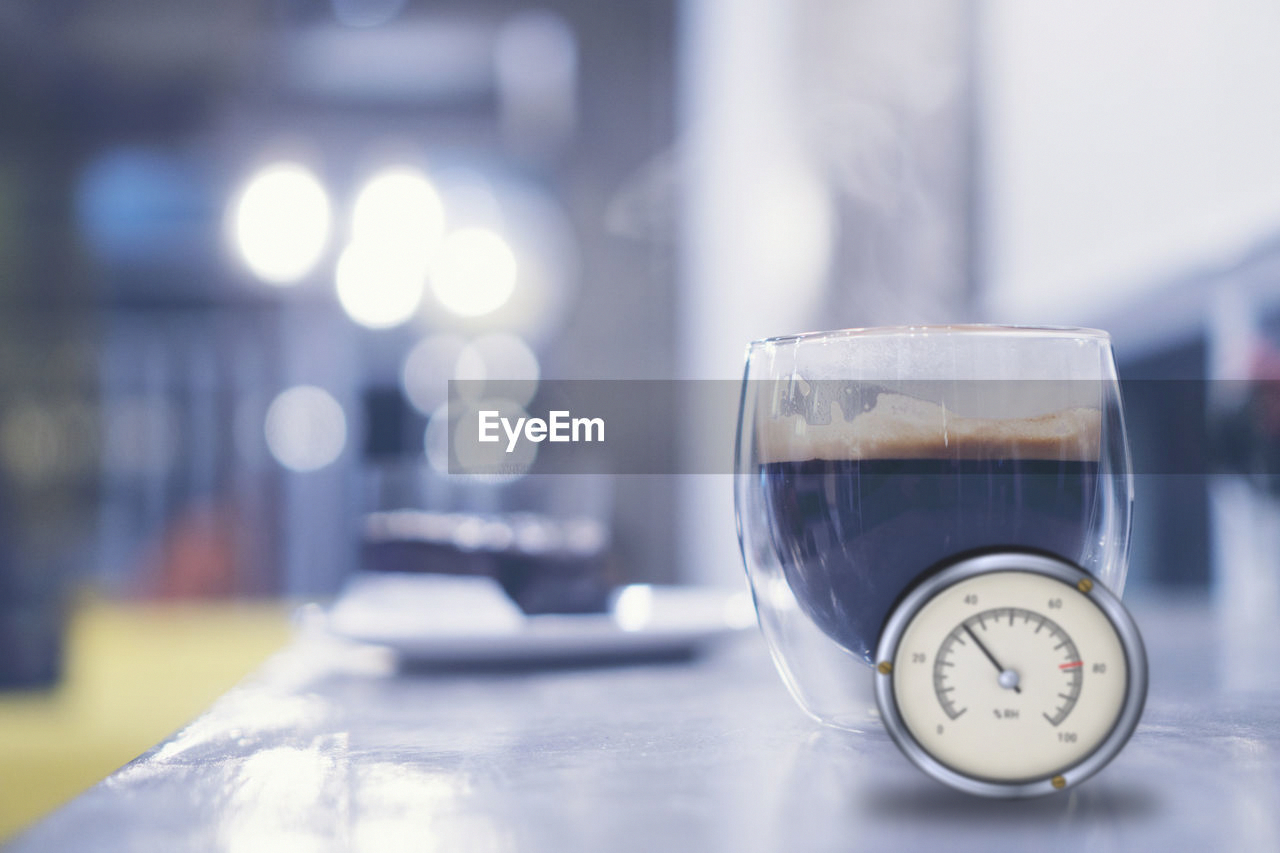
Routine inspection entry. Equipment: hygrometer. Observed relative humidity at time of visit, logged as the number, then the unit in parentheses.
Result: 35 (%)
